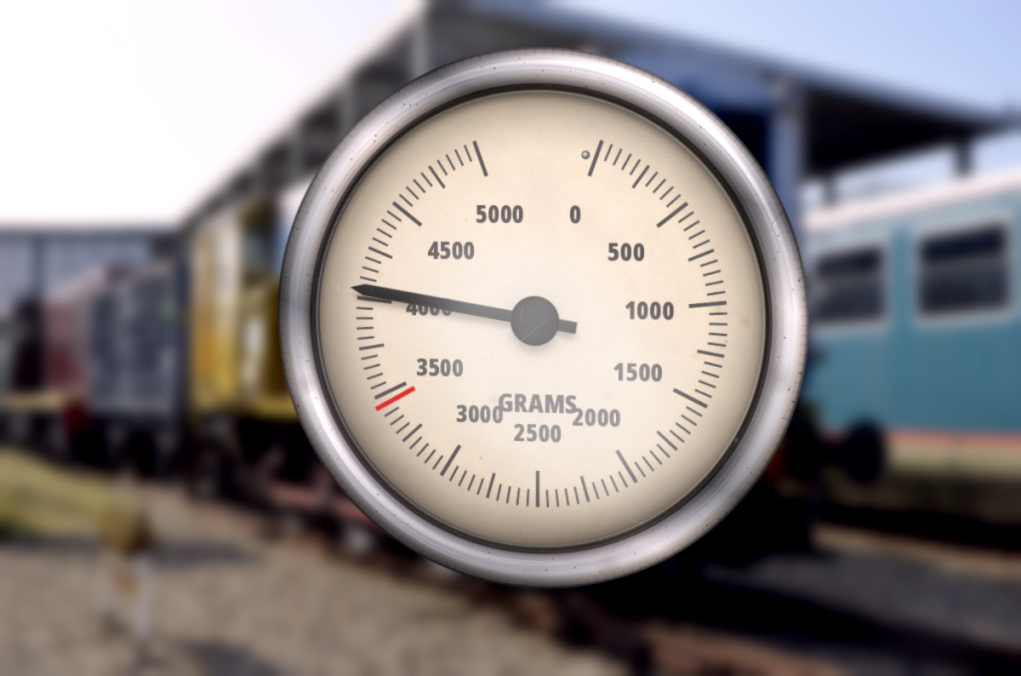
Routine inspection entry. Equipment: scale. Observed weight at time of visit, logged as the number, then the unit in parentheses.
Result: 4050 (g)
